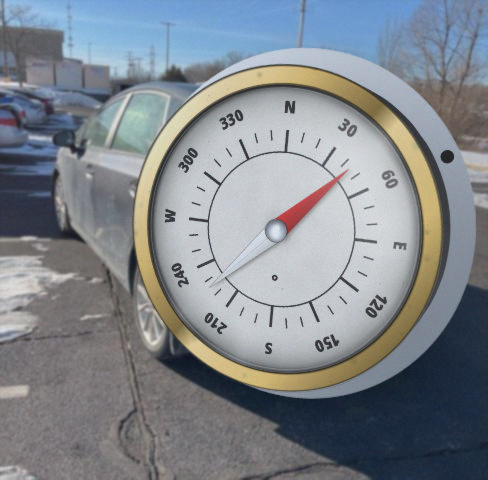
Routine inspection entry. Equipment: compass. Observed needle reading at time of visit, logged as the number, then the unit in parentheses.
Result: 45 (°)
